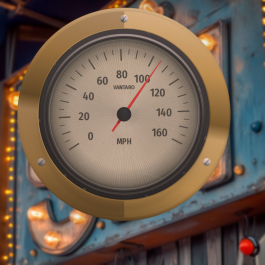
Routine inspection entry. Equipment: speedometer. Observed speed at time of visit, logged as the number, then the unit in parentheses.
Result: 105 (mph)
